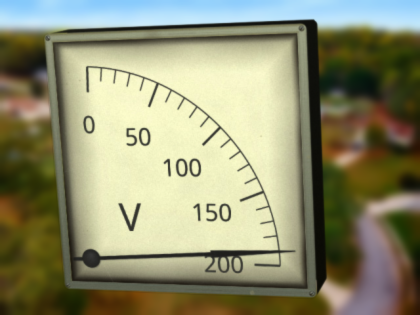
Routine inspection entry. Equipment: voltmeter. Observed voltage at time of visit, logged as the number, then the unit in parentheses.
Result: 190 (V)
